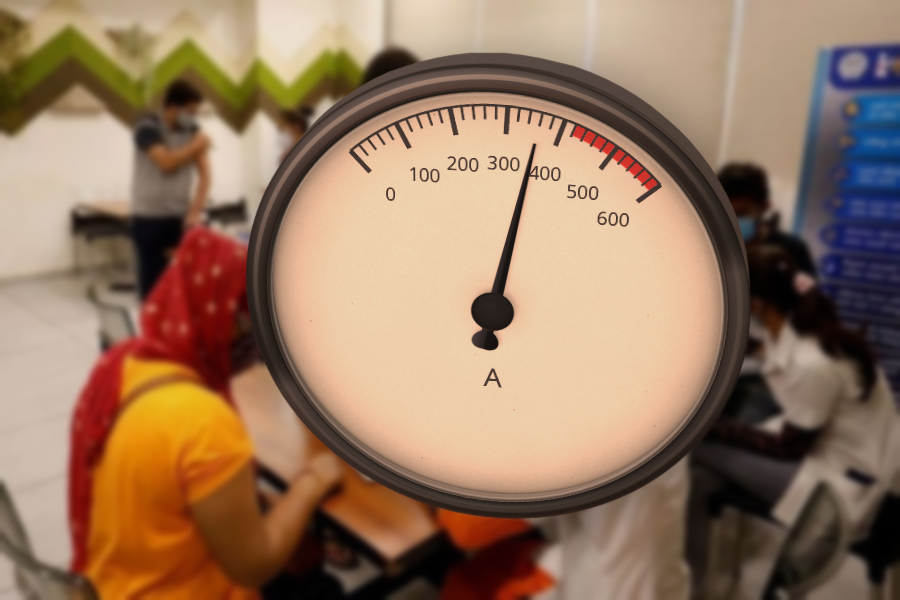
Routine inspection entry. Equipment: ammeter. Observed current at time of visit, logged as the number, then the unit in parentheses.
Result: 360 (A)
